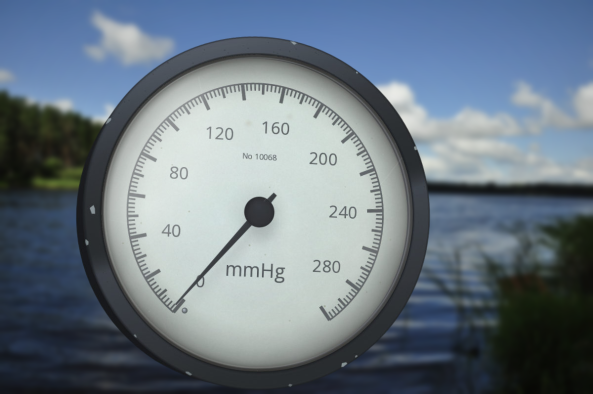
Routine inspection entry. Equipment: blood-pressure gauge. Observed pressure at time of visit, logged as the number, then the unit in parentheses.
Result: 2 (mmHg)
